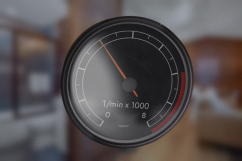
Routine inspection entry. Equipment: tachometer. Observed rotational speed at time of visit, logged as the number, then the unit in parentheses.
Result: 3000 (rpm)
